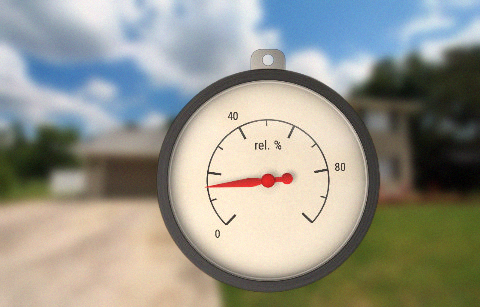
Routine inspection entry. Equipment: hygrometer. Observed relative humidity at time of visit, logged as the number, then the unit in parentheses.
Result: 15 (%)
